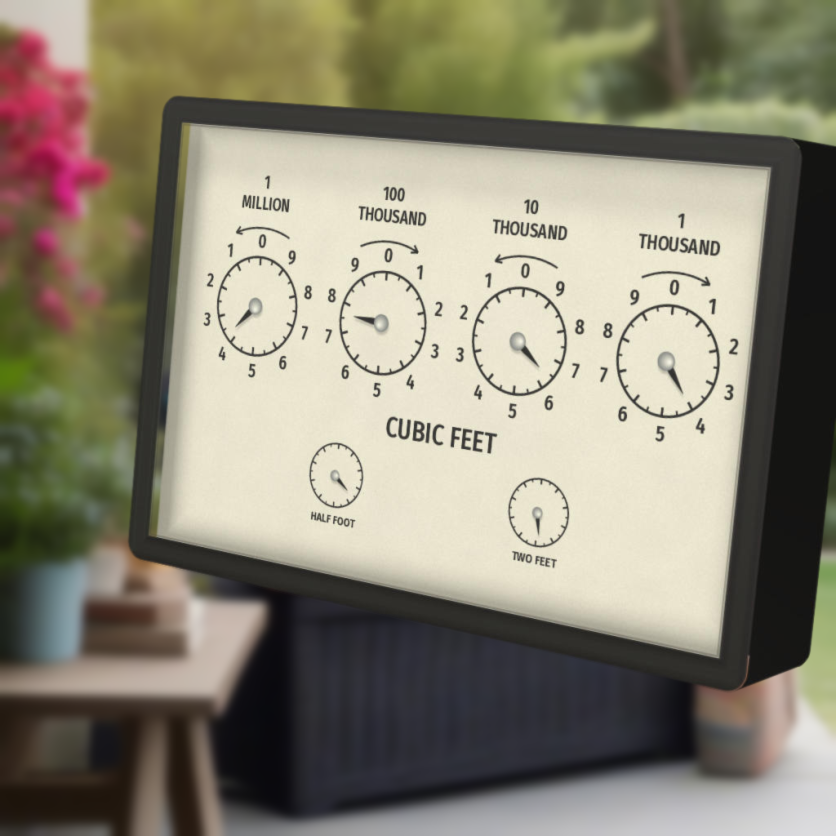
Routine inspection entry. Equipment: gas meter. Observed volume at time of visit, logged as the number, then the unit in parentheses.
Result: 376400 (ft³)
